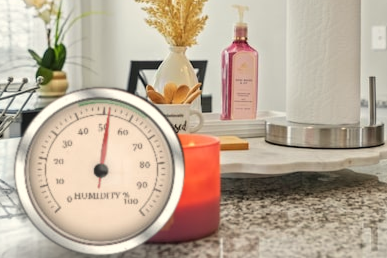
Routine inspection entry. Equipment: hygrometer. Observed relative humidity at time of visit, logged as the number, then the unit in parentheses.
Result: 52 (%)
